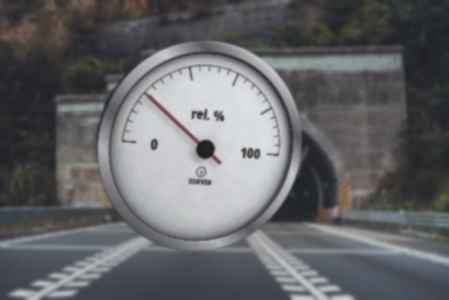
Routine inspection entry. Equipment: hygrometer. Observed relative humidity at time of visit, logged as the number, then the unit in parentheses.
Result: 20 (%)
